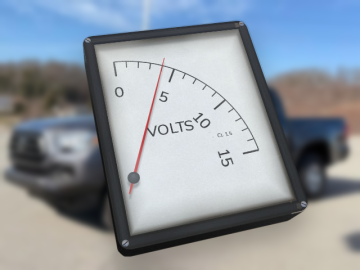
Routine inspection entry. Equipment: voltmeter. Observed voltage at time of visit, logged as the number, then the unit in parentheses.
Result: 4 (V)
